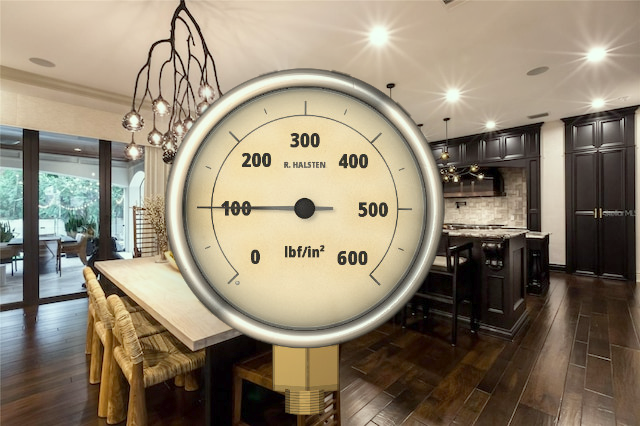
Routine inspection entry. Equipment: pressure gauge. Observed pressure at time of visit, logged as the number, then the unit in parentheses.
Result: 100 (psi)
